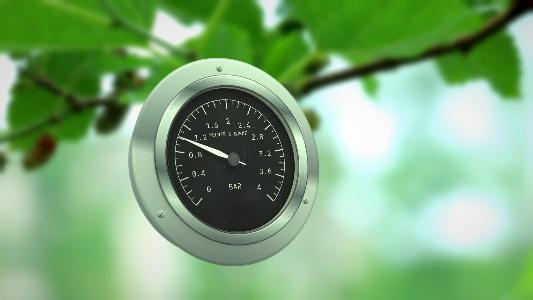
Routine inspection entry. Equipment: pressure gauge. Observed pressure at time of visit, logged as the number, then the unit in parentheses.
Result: 1 (bar)
